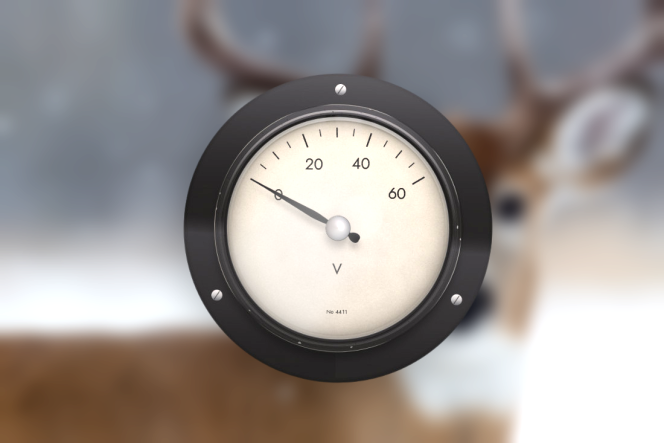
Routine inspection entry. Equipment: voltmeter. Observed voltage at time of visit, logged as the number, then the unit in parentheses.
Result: 0 (V)
